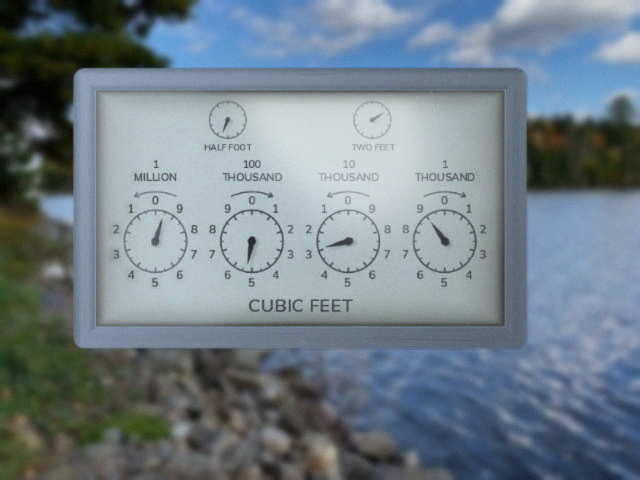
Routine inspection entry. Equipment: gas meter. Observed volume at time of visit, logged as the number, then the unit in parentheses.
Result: 952900 (ft³)
